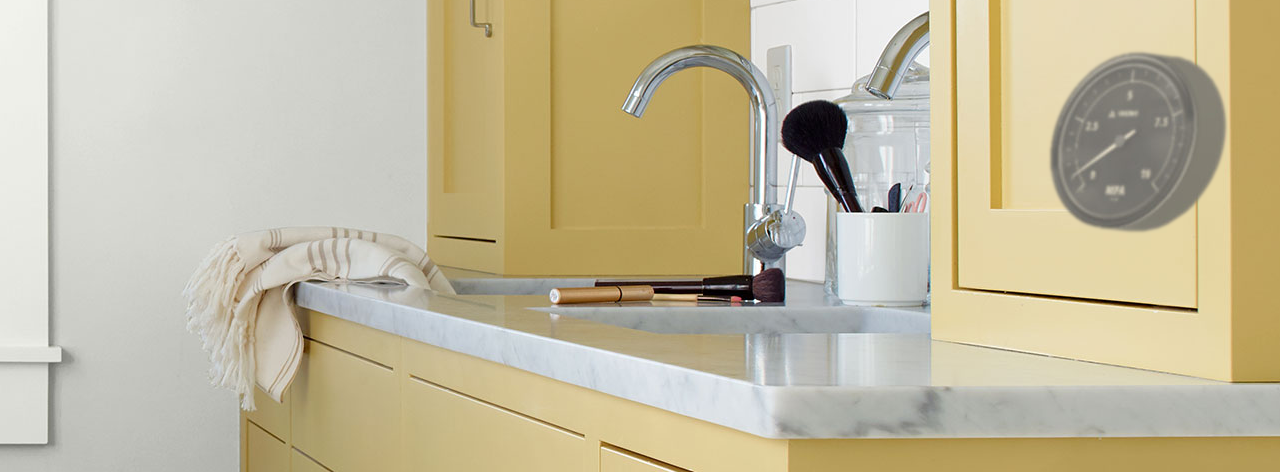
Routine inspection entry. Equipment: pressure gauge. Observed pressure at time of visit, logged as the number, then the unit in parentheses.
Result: 0.5 (MPa)
